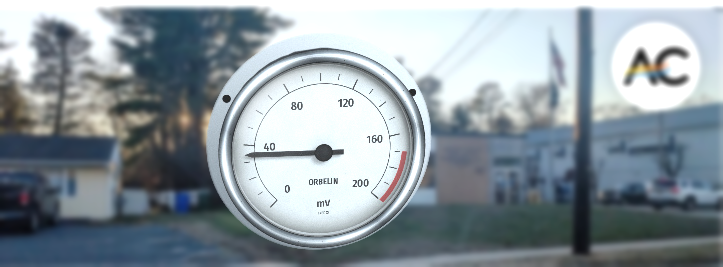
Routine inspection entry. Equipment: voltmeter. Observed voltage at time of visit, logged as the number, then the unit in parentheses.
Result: 35 (mV)
